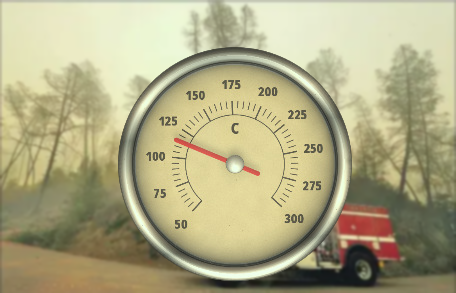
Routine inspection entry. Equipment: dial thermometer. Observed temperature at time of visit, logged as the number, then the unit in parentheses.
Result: 115 (°C)
